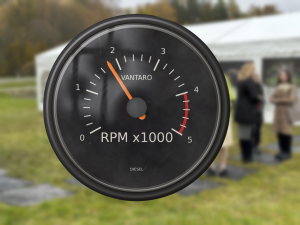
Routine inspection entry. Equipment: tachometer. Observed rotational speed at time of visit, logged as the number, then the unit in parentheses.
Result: 1800 (rpm)
